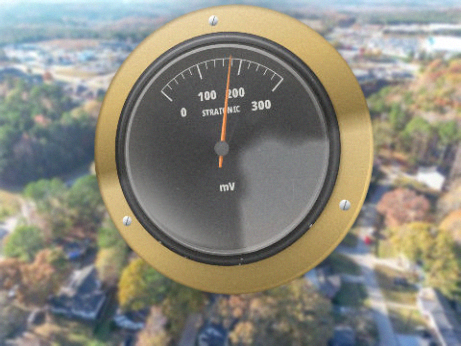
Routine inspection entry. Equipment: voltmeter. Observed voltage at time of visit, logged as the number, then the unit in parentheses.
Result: 180 (mV)
